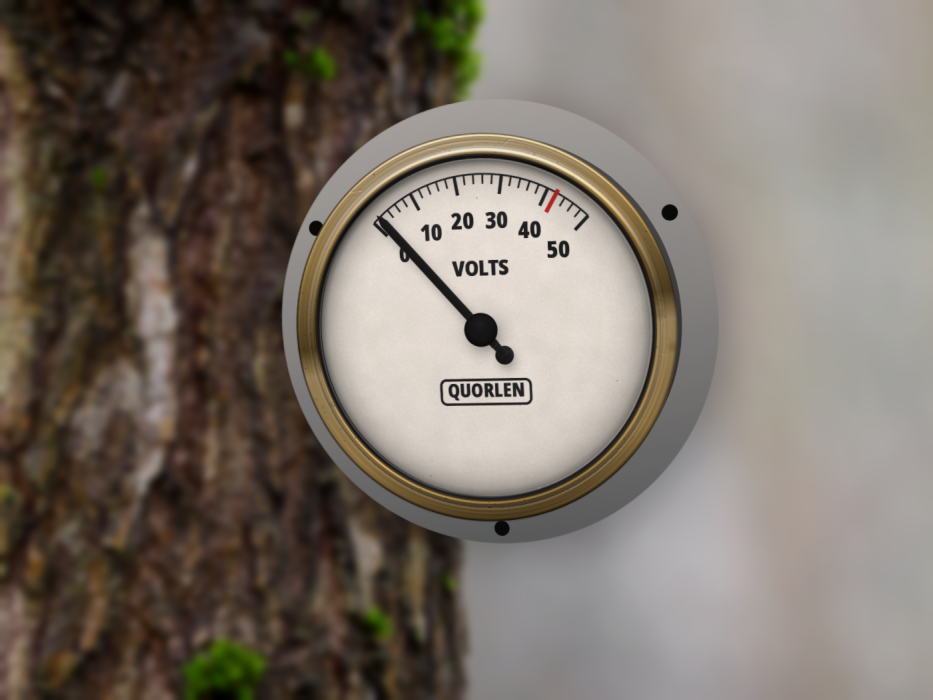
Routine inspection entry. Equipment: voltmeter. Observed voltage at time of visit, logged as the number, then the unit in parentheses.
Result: 2 (V)
